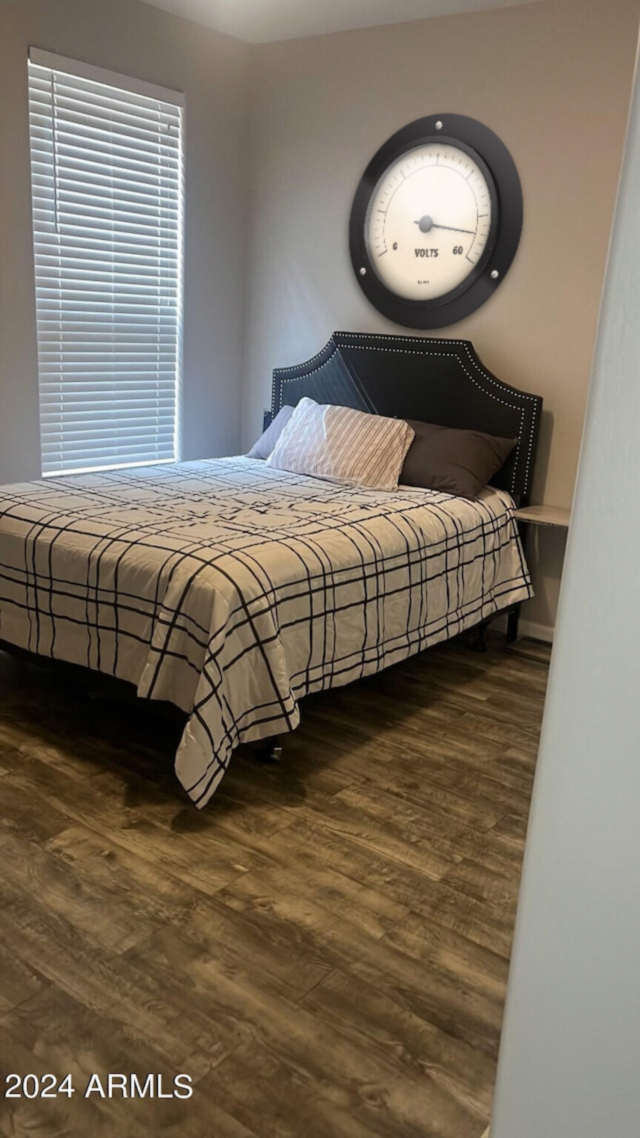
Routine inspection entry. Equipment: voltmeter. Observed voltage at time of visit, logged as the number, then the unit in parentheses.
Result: 54 (V)
